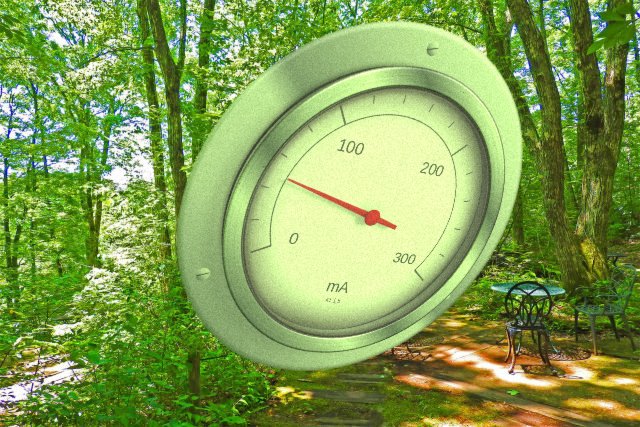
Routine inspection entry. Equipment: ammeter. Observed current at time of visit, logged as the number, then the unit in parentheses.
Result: 50 (mA)
